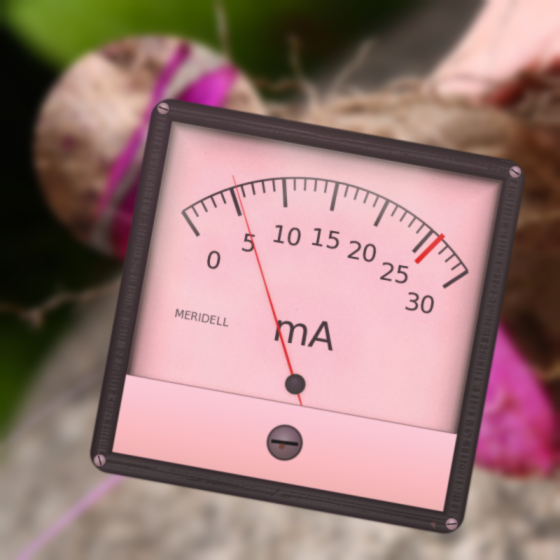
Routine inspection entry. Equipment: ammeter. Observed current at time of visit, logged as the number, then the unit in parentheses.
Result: 5.5 (mA)
